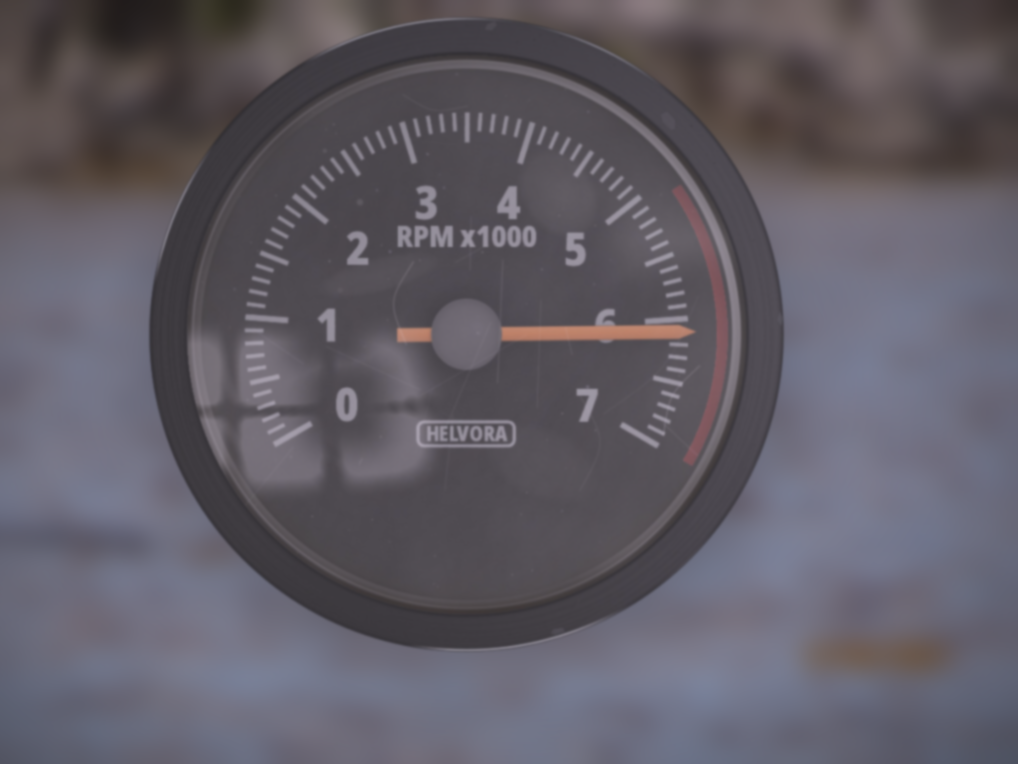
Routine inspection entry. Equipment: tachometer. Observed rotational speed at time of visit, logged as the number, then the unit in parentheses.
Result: 6100 (rpm)
